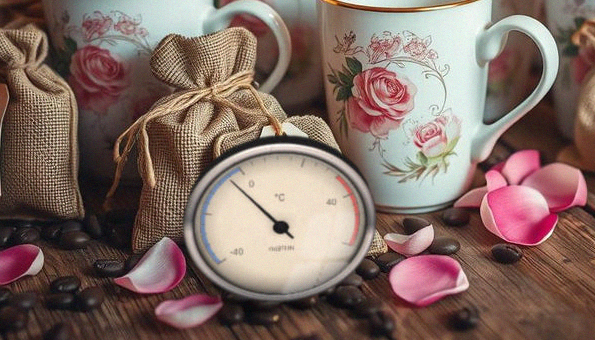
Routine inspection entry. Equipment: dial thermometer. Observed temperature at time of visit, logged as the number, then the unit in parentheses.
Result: -4 (°C)
